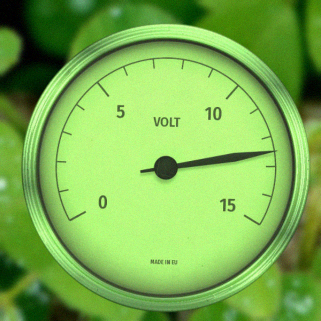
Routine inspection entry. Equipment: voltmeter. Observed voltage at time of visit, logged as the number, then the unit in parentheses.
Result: 12.5 (V)
